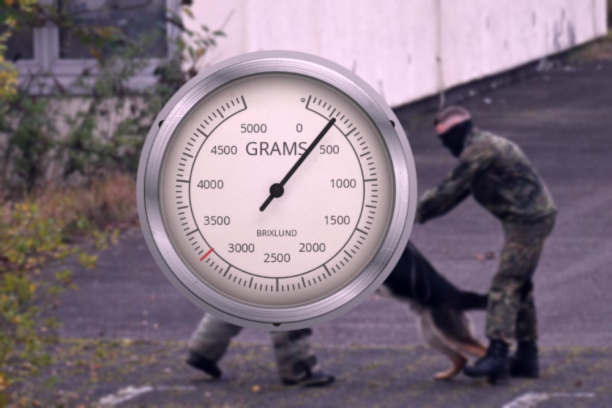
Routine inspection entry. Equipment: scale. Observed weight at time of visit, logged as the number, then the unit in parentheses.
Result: 300 (g)
